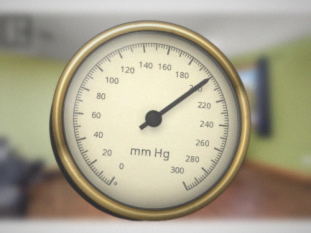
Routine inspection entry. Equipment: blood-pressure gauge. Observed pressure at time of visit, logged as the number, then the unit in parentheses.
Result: 200 (mmHg)
